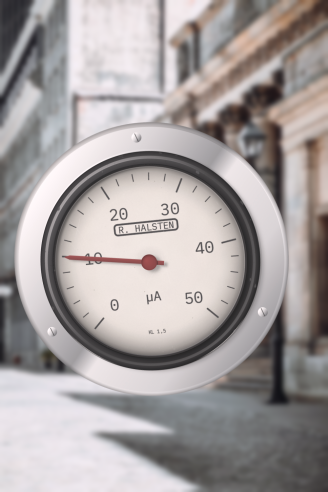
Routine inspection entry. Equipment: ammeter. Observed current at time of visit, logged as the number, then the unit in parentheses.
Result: 10 (µA)
